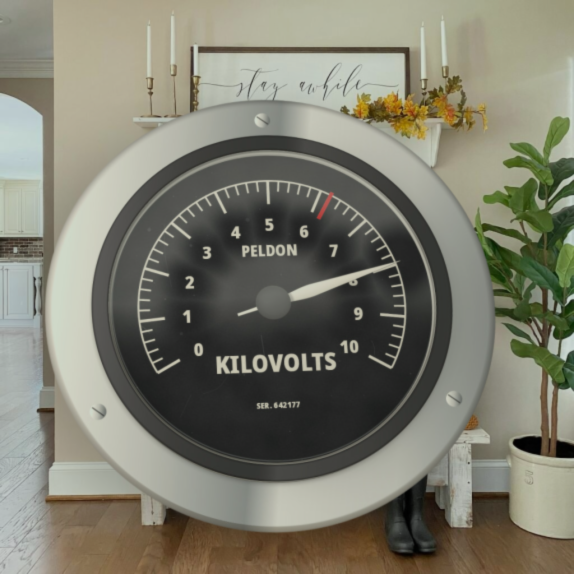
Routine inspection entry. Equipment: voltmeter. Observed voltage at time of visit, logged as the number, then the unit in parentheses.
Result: 8 (kV)
